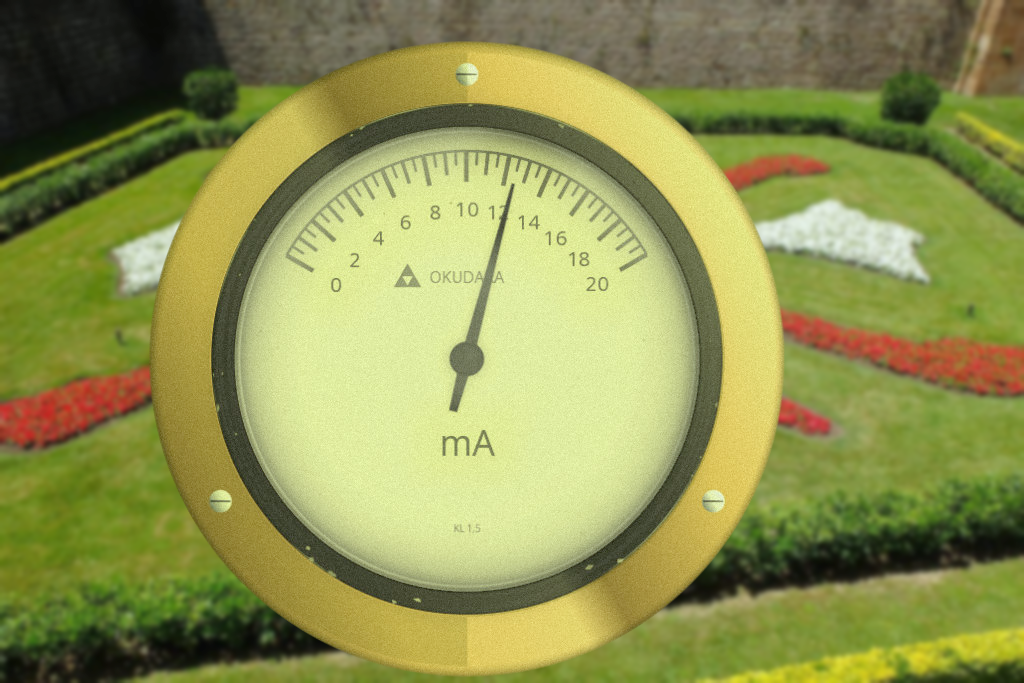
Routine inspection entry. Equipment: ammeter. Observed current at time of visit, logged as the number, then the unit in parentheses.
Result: 12.5 (mA)
